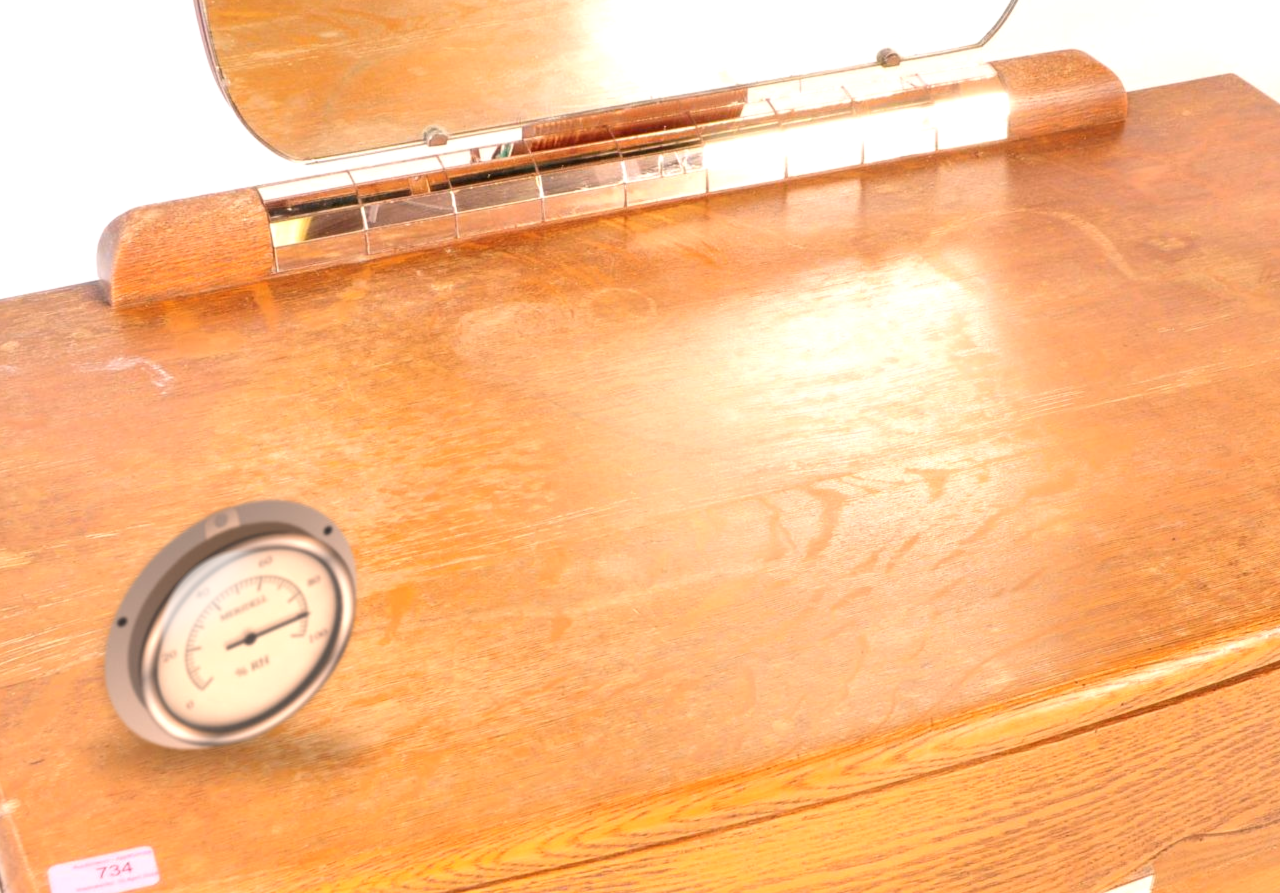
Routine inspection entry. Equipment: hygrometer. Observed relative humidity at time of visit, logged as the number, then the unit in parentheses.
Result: 90 (%)
